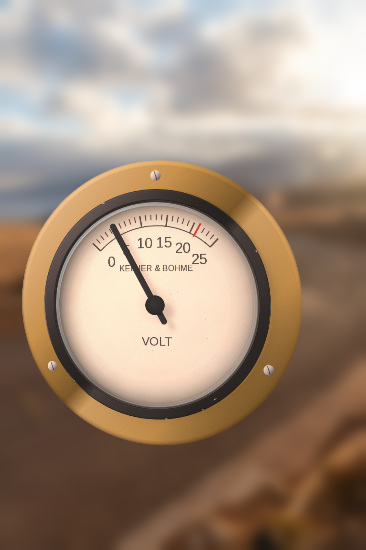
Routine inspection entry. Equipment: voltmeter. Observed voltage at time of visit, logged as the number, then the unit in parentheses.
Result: 5 (V)
